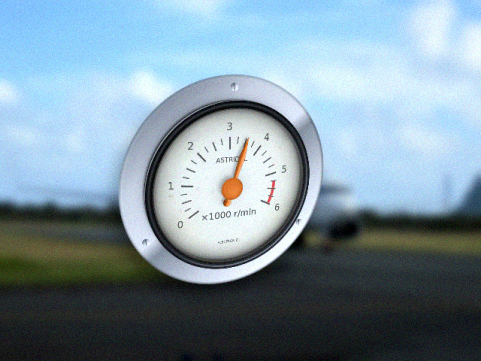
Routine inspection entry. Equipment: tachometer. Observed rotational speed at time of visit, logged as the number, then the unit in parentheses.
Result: 3500 (rpm)
